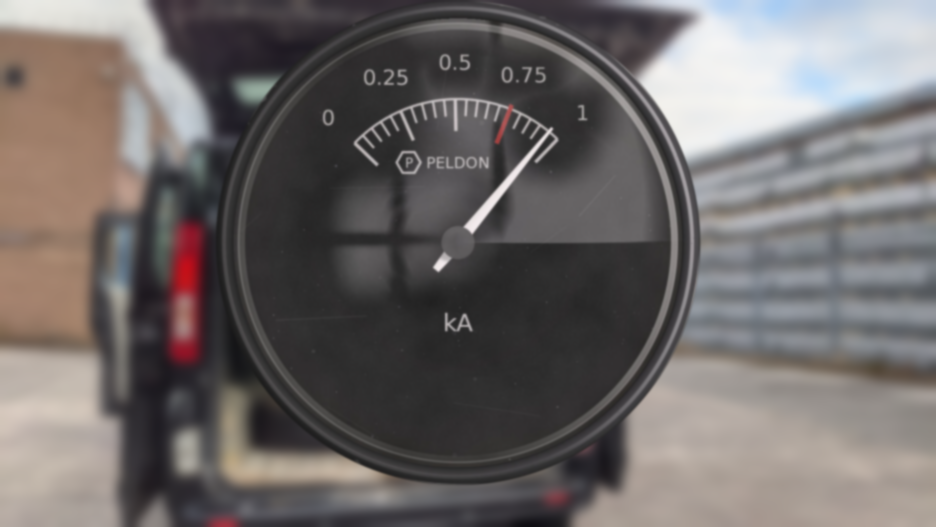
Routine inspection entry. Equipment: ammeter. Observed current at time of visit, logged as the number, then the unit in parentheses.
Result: 0.95 (kA)
